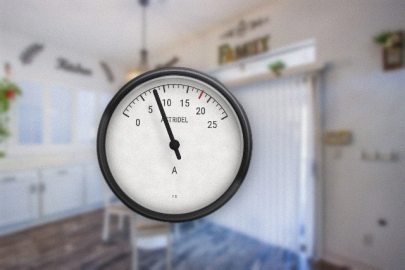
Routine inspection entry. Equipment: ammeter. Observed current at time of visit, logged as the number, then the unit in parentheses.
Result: 8 (A)
